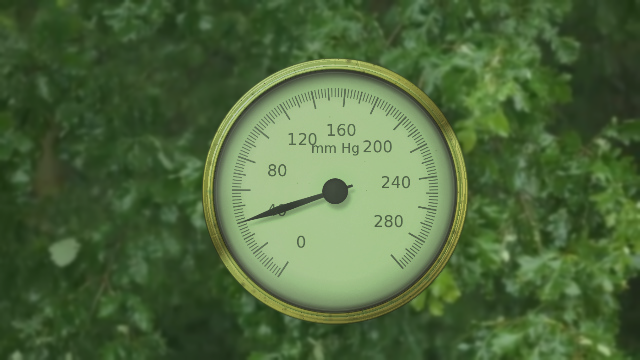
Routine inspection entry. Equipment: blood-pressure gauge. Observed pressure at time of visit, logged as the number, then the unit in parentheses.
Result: 40 (mmHg)
